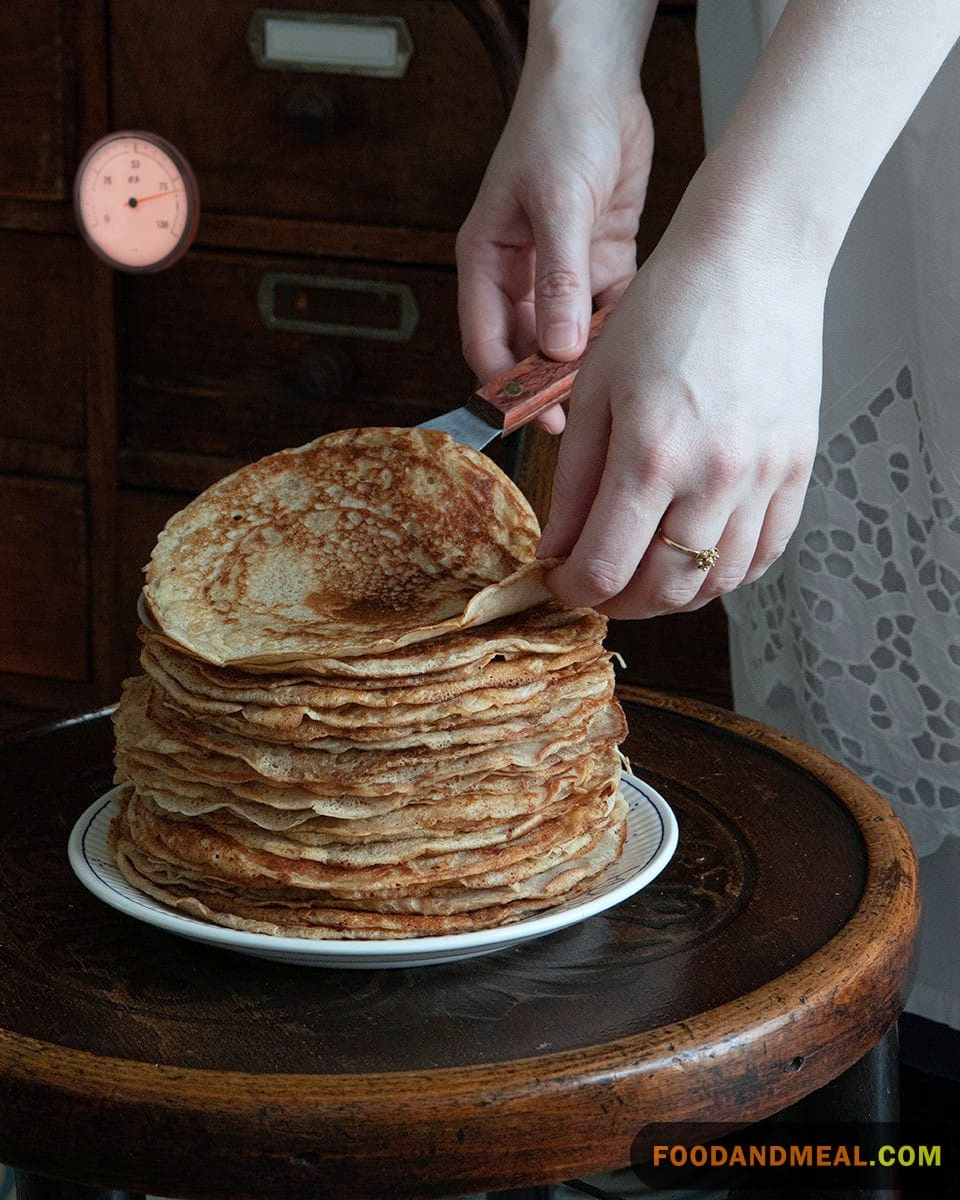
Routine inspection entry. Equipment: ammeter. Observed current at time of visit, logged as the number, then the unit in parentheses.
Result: 80 (mA)
